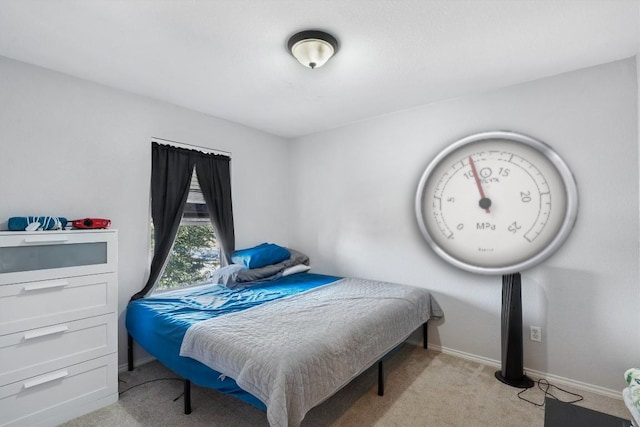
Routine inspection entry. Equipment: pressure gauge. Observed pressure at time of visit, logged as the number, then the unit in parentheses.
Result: 11 (MPa)
